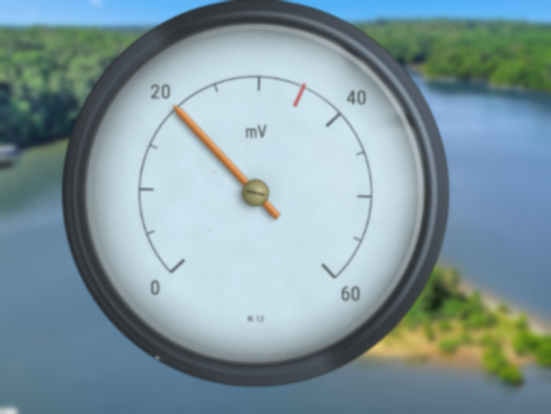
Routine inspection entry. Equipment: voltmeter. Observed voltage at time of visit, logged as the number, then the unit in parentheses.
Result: 20 (mV)
